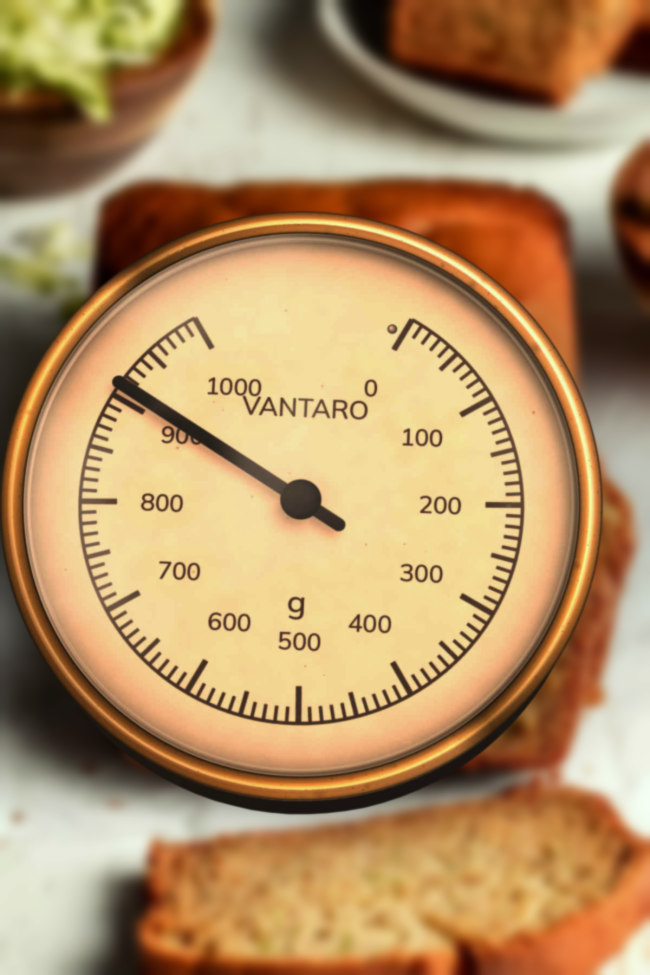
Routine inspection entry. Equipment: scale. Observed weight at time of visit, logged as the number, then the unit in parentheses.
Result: 910 (g)
